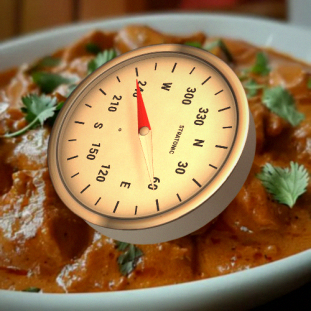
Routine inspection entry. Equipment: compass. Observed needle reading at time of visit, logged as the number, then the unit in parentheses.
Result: 240 (°)
